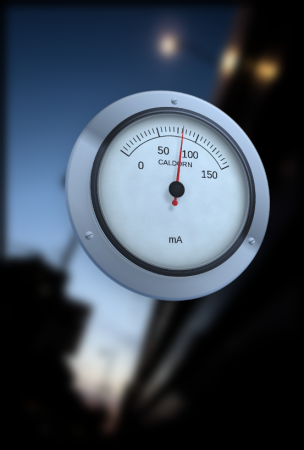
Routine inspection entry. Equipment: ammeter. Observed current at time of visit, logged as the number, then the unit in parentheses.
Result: 80 (mA)
